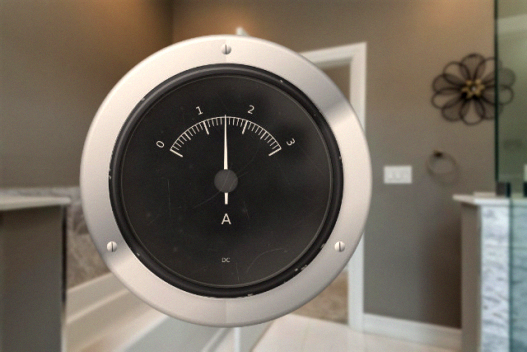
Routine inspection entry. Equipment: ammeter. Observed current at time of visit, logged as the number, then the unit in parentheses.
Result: 1.5 (A)
